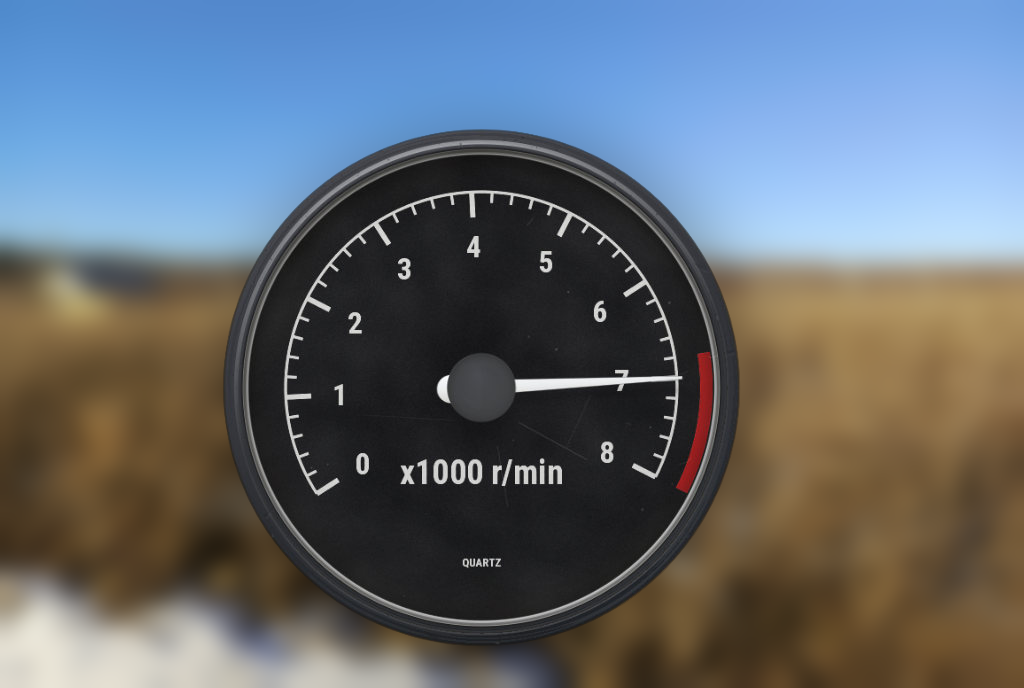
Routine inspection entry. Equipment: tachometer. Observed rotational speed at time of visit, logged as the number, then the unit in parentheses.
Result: 7000 (rpm)
